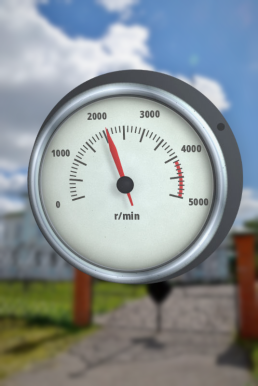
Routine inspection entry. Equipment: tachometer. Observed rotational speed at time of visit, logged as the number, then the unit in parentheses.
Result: 2100 (rpm)
